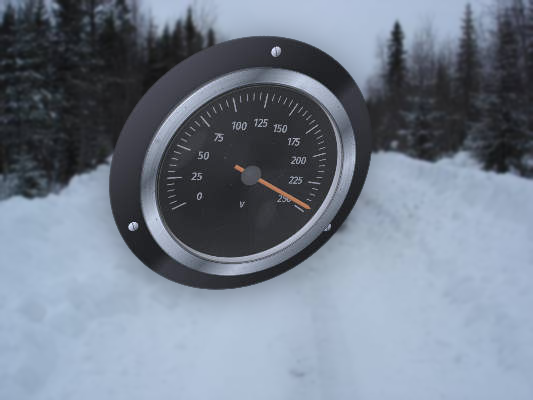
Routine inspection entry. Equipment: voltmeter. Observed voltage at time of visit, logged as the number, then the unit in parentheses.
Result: 245 (V)
